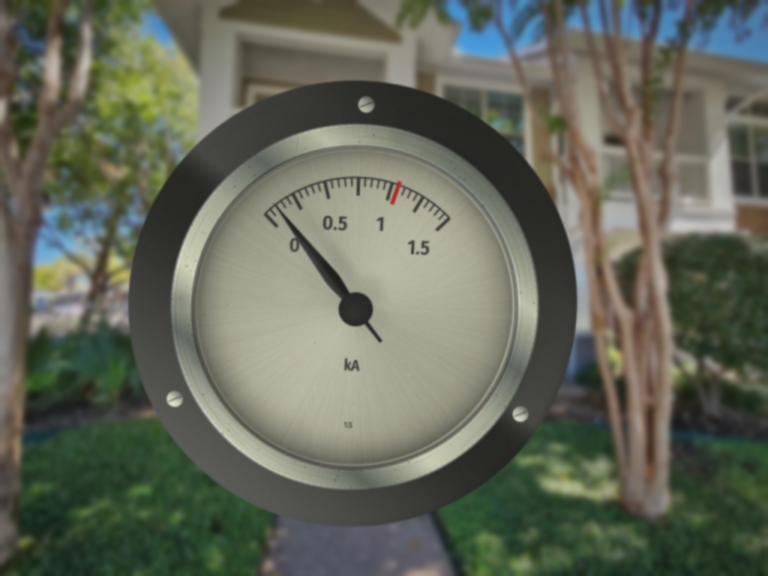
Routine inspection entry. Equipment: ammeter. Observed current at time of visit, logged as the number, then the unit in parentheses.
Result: 0.1 (kA)
